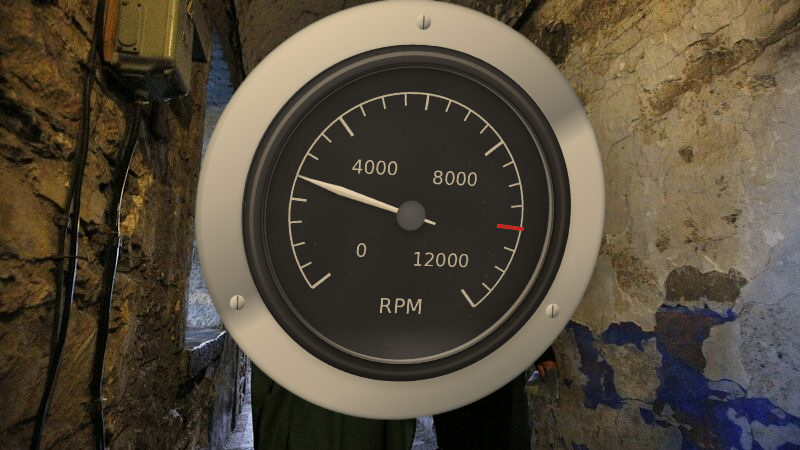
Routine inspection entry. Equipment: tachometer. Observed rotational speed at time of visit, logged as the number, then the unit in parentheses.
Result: 2500 (rpm)
